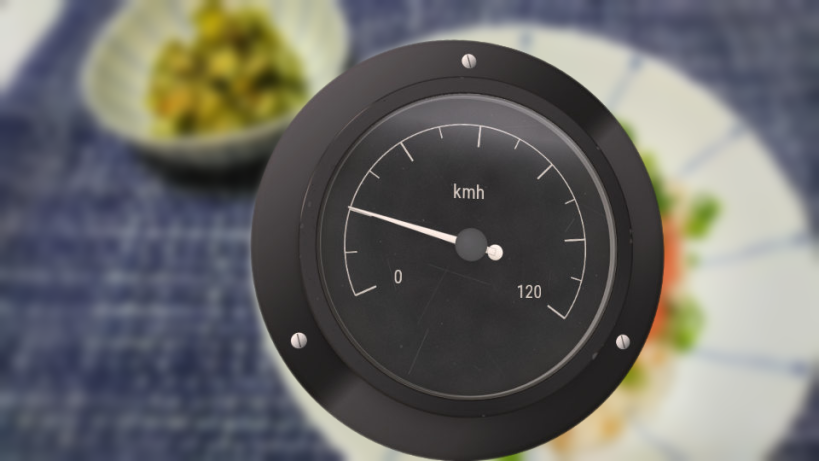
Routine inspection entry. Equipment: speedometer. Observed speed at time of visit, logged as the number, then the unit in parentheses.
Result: 20 (km/h)
